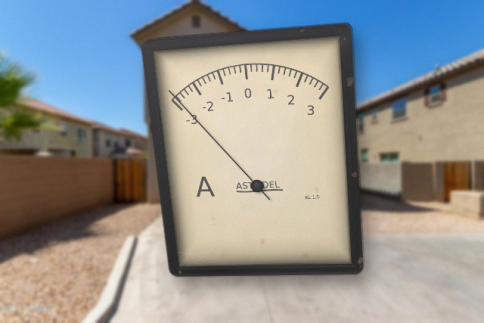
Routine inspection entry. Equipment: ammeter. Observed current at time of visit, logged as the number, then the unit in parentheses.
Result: -2.8 (A)
